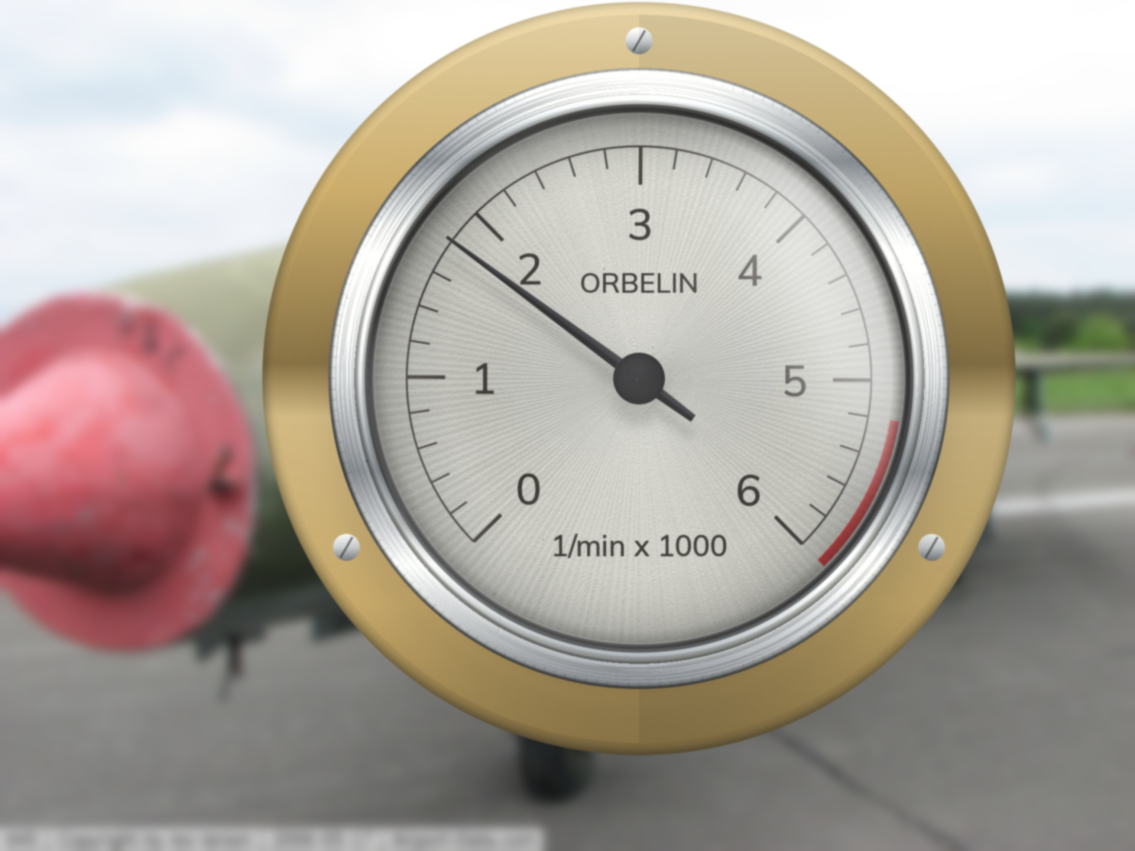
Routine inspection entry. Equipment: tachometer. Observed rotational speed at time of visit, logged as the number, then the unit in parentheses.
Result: 1800 (rpm)
